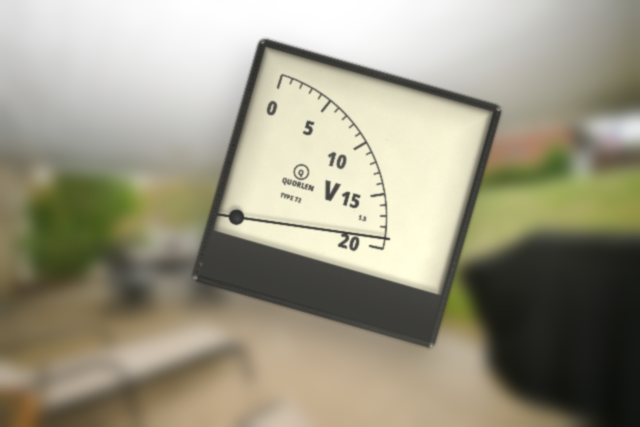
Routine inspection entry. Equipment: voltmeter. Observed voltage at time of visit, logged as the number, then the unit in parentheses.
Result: 19 (V)
